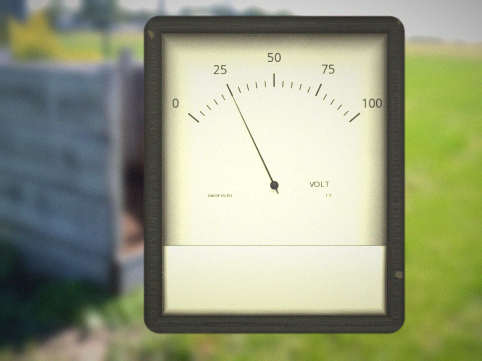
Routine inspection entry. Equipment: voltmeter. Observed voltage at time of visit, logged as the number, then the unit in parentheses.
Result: 25 (V)
